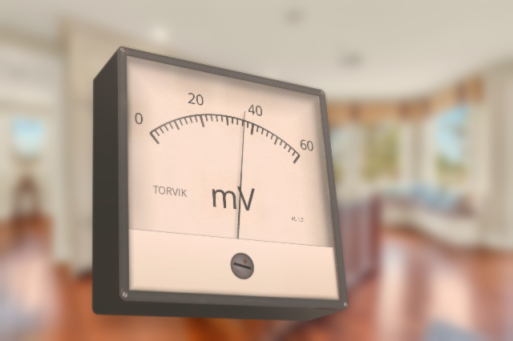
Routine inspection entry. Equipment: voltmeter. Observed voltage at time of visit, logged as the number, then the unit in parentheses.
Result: 36 (mV)
